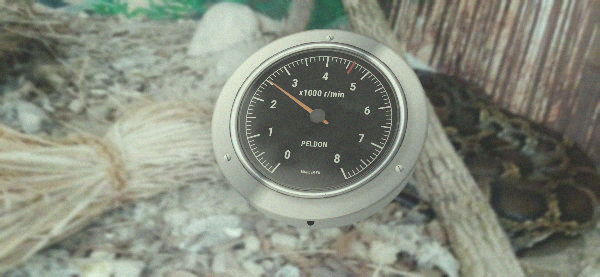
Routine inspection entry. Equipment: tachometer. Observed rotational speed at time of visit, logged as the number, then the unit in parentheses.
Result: 2500 (rpm)
